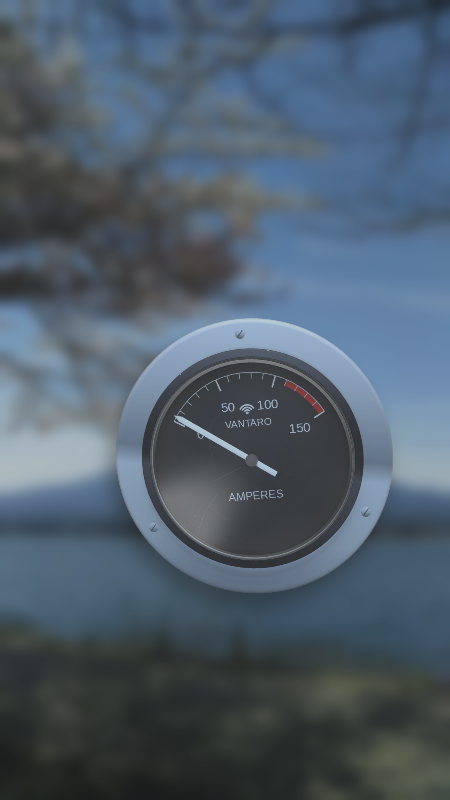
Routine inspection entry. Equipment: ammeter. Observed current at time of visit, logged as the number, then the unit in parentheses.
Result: 5 (A)
